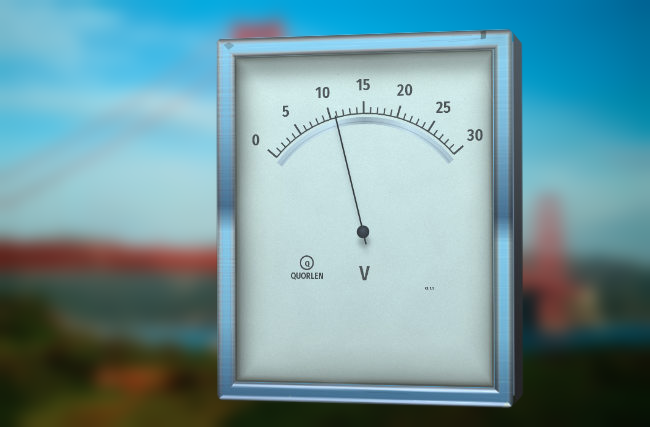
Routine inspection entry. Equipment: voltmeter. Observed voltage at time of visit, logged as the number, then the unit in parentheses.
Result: 11 (V)
